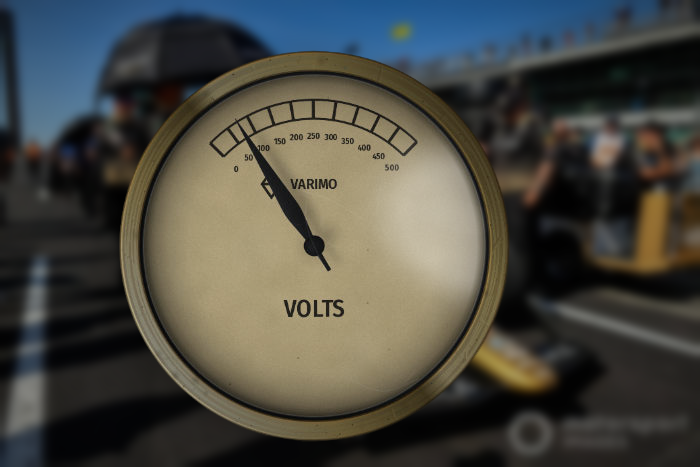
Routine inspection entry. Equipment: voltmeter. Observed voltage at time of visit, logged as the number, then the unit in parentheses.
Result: 75 (V)
